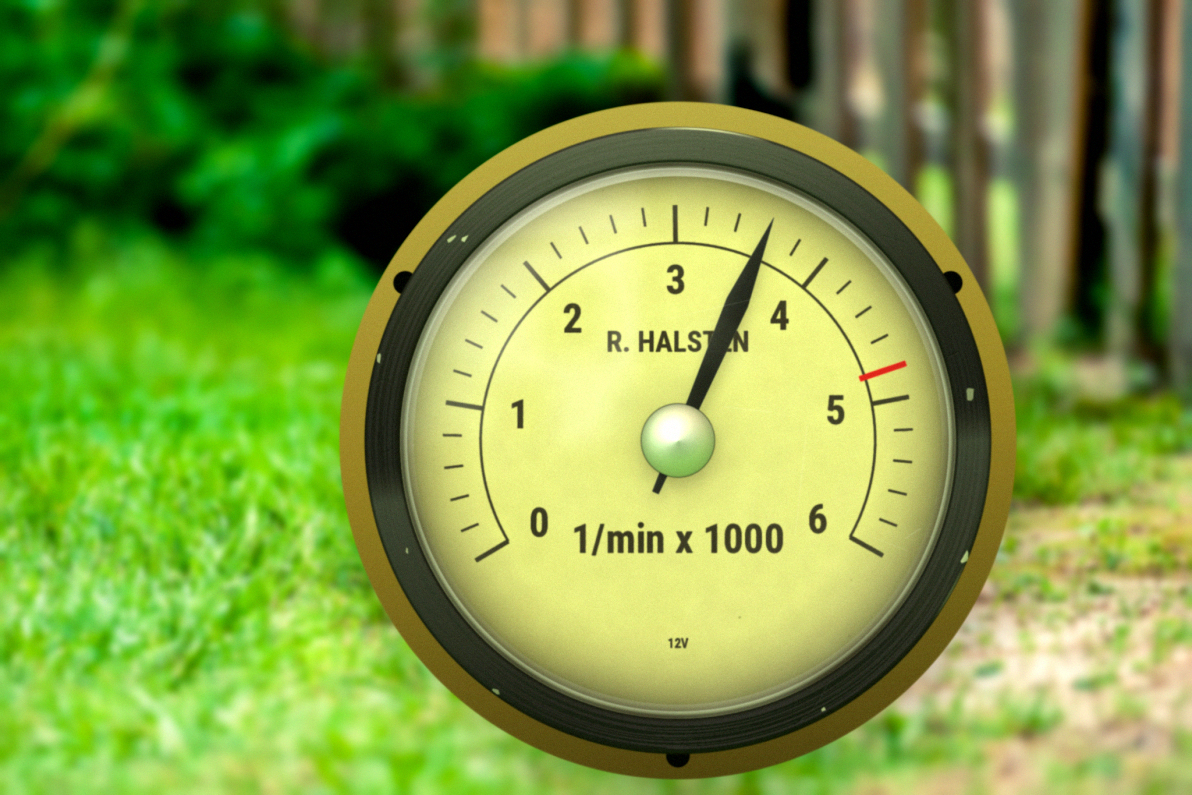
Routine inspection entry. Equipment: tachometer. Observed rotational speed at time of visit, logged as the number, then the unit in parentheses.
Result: 3600 (rpm)
